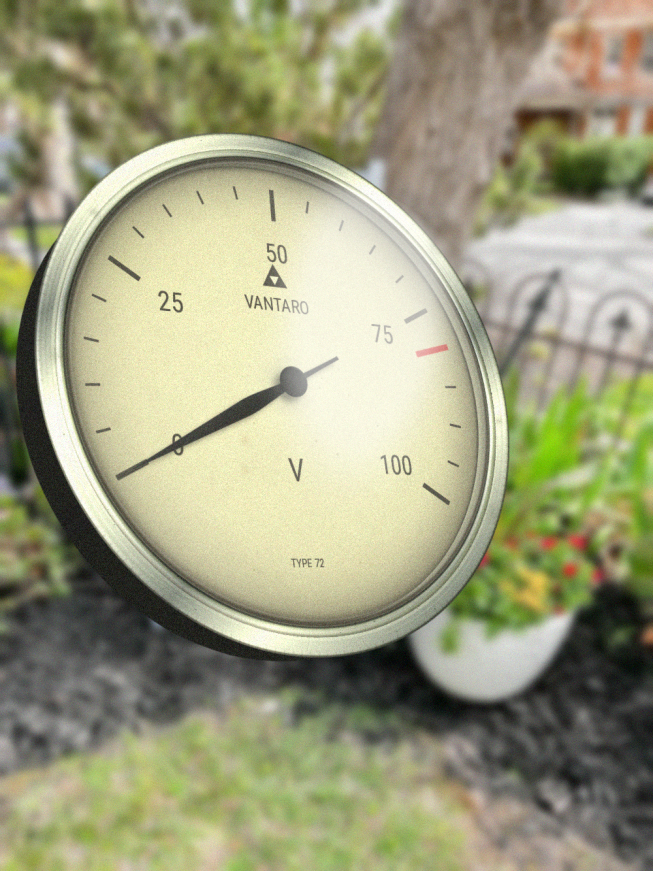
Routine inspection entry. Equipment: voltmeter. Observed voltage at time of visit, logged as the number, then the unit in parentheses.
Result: 0 (V)
